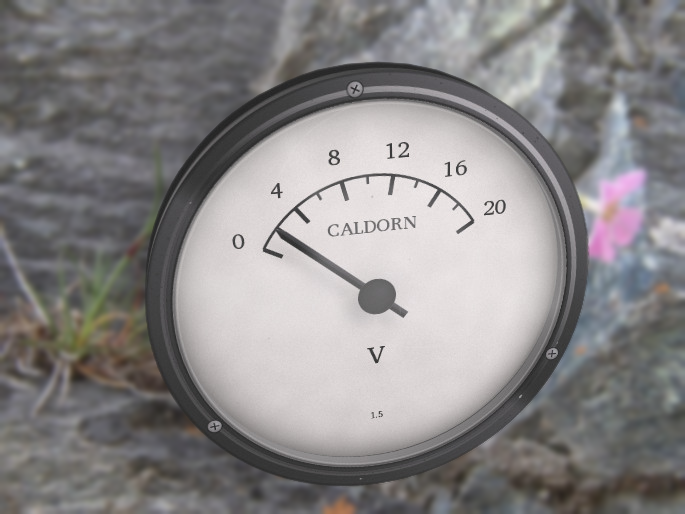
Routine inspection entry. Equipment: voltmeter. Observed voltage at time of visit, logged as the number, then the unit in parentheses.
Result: 2 (V)
